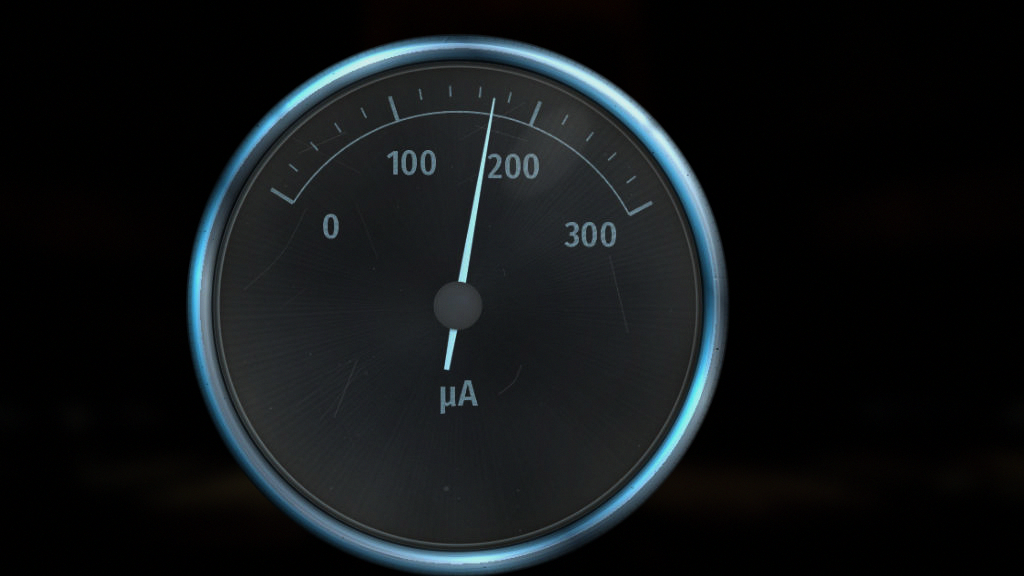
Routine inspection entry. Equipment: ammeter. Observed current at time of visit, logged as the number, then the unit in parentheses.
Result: 170 (µA)
